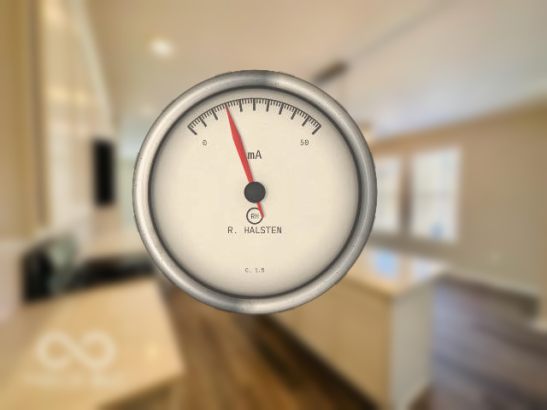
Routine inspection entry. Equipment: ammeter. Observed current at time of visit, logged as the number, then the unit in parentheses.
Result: 15 (mA)
